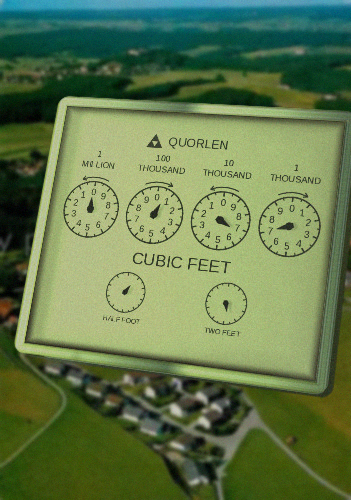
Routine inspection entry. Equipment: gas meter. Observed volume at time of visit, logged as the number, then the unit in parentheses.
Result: 6700 (ft³)
